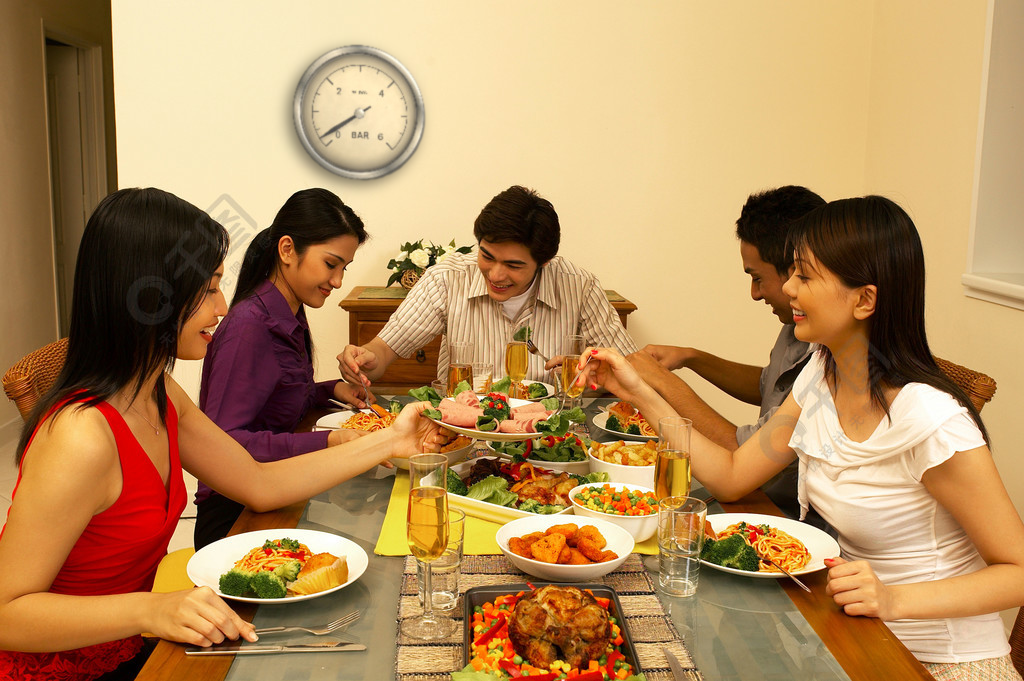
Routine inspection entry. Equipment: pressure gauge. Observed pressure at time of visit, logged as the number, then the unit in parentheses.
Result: 0.25 (bar)
